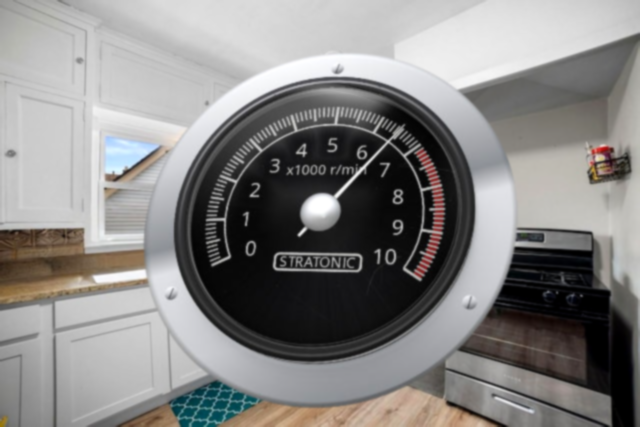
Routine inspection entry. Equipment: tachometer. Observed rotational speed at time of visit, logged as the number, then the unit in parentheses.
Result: 6500 (rpm)
